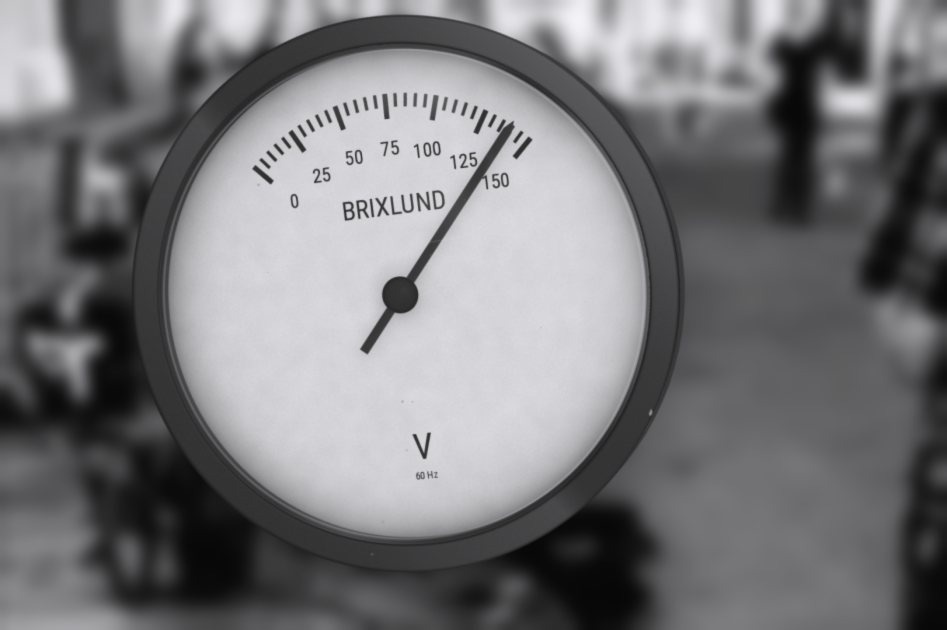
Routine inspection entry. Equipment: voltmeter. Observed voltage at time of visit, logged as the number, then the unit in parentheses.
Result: 140 (V)
